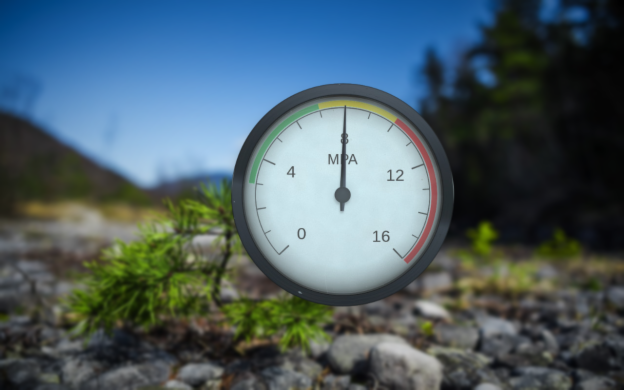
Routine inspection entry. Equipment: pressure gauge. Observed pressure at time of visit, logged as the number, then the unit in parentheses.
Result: 8 (MPa)
